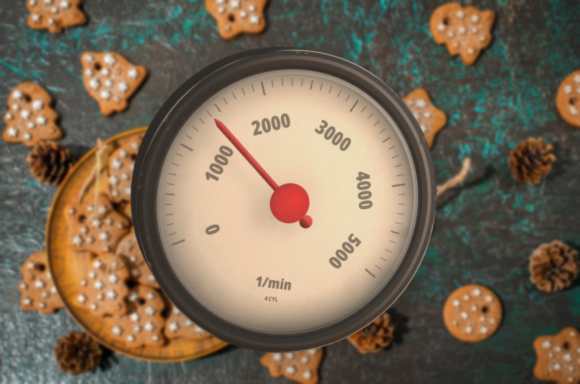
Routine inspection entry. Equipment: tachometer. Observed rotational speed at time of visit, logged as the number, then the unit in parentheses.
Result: 1400 (rpm)
